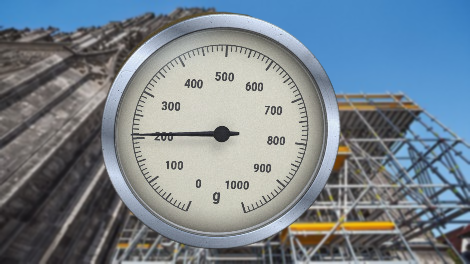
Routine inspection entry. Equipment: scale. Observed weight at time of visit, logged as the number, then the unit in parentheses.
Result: 210 (g)
